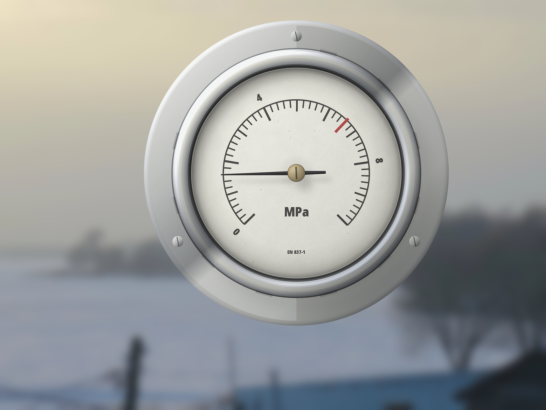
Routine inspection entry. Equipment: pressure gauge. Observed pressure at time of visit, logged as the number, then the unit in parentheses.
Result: 1.6 (MPa)
